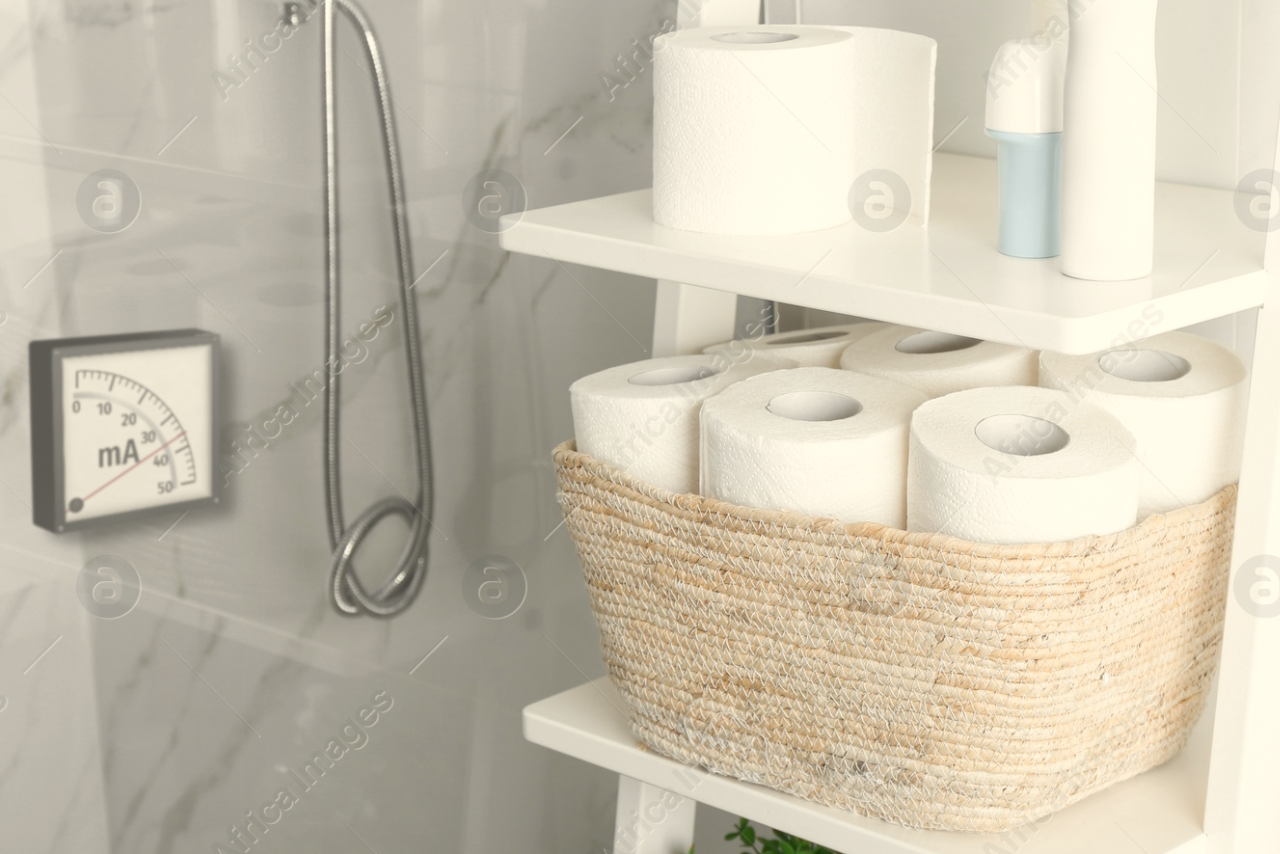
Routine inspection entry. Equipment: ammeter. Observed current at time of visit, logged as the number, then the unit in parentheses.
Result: 36 (mA)
